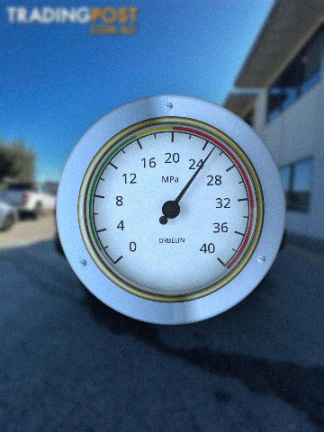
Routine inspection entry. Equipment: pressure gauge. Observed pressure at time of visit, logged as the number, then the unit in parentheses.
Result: 25 (MPa)
